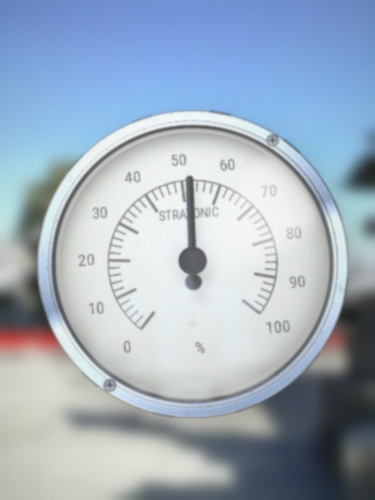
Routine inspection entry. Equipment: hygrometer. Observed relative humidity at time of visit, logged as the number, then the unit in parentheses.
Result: 52 (%)
